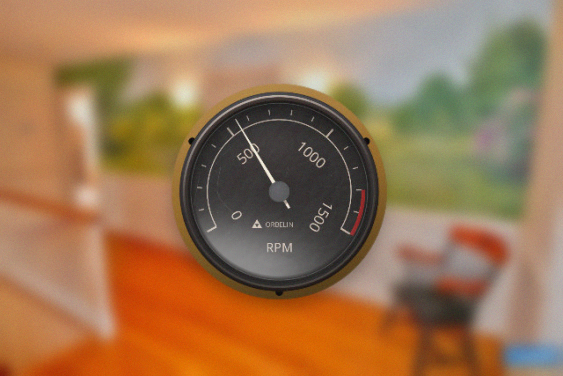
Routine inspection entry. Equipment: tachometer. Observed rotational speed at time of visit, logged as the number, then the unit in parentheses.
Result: 550 (rpm)
